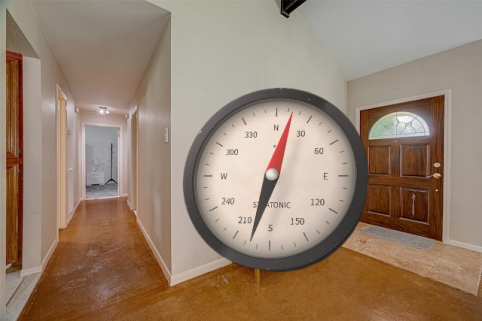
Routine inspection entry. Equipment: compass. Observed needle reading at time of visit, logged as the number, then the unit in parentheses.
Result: 15 (°)
